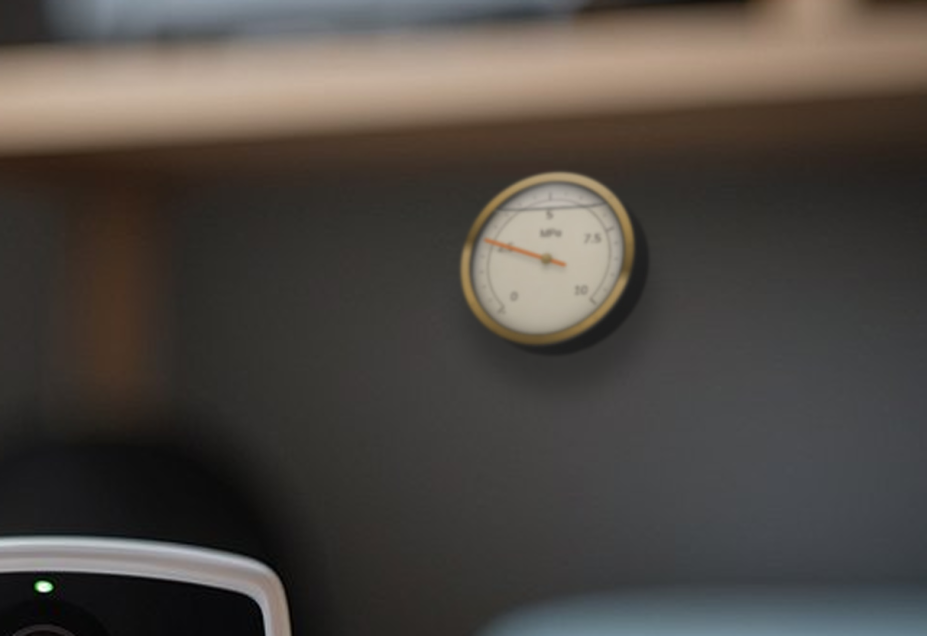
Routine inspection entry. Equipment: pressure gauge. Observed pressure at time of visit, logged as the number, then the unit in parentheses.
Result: 2.5 (MPa)
